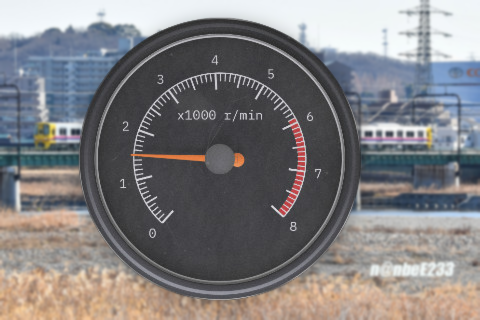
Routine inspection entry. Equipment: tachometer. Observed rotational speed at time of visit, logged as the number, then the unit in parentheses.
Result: 1500 (rpm)
